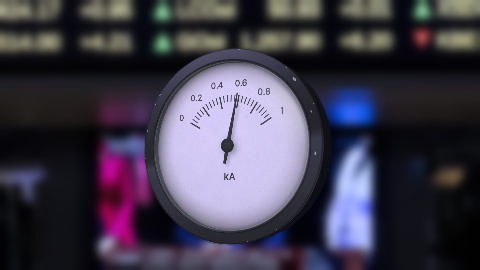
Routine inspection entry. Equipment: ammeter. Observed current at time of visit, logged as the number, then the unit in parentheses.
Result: 0.6 (kA)
